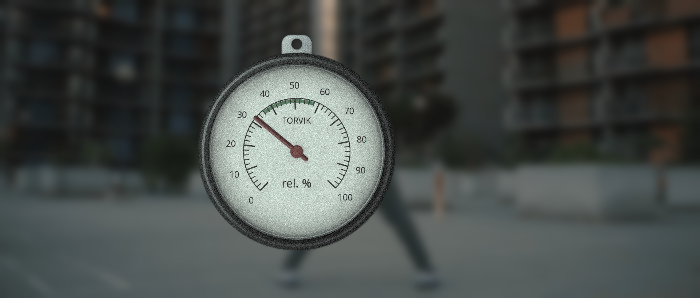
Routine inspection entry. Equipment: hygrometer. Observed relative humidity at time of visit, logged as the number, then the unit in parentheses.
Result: 32 (%)
